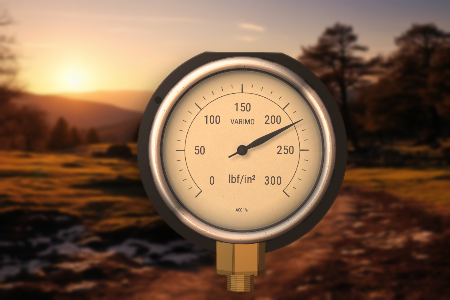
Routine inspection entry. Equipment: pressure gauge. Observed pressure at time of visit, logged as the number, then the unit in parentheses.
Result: 220 (psi)
